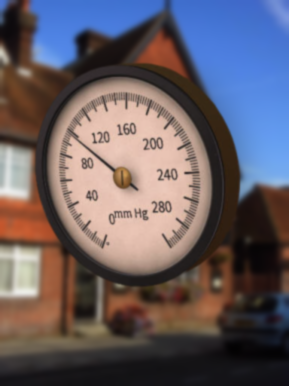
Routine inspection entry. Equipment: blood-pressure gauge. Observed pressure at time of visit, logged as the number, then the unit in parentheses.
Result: 100 (mmHg)
